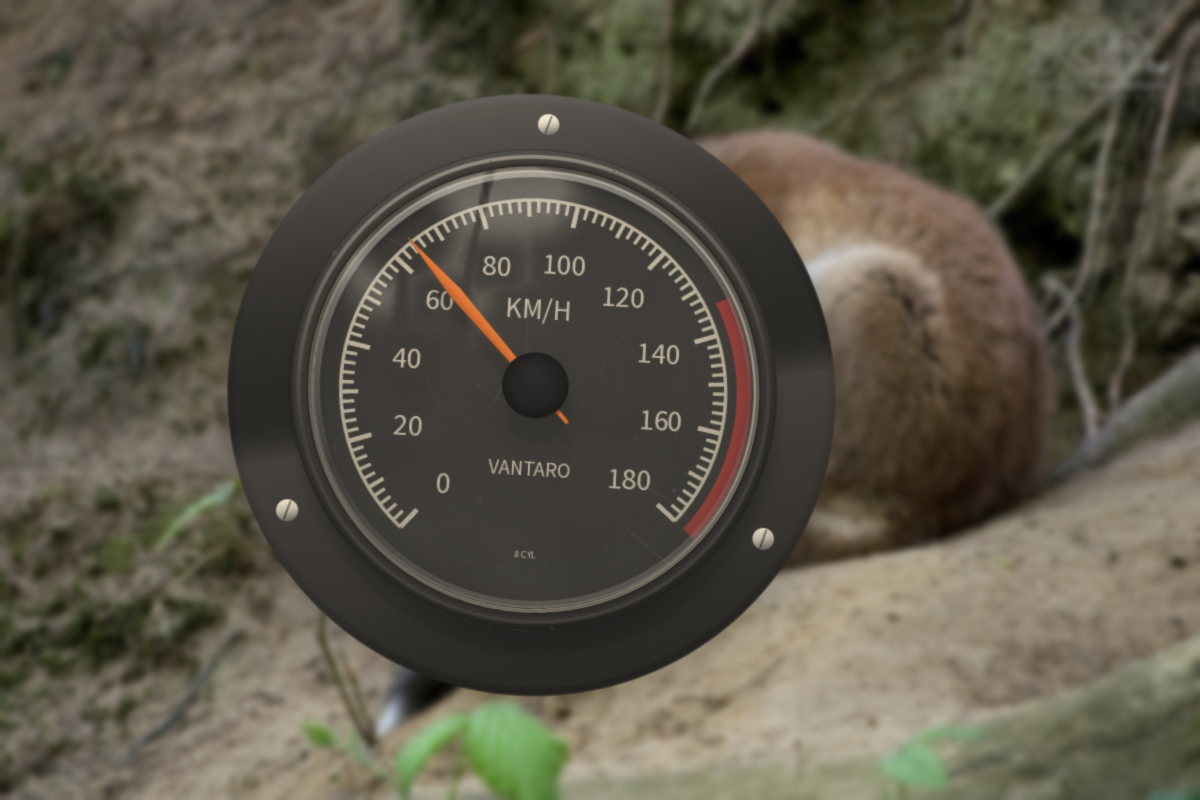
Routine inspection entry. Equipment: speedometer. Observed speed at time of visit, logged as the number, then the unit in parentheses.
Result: 64 (km/h)
